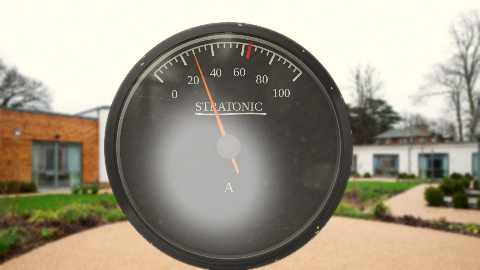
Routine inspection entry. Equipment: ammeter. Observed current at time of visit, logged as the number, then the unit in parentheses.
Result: 28 (A)
